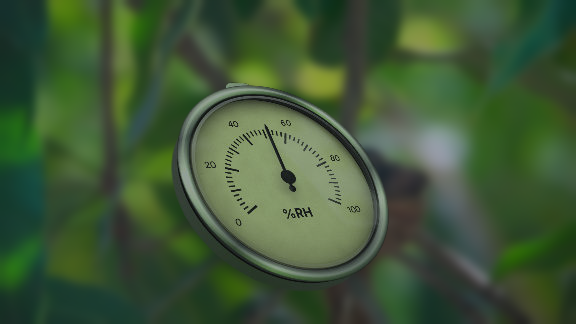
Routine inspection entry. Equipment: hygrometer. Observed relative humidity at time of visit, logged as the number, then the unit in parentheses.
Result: 50 (%)
